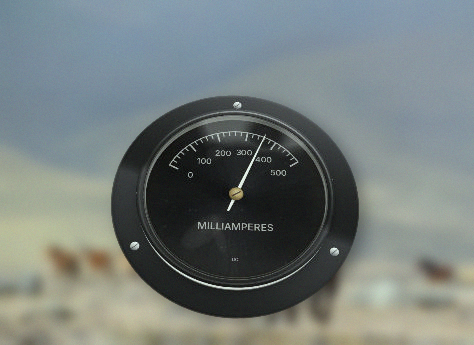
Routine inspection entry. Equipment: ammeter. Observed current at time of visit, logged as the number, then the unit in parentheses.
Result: 360 (mA)
